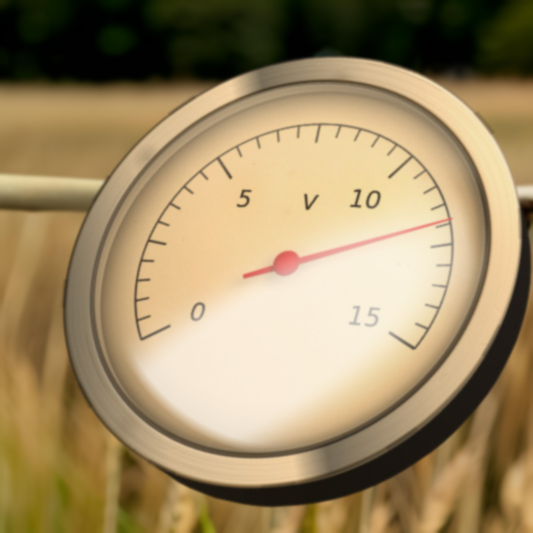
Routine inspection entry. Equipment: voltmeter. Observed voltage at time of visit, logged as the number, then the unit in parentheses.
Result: 12 (V)
